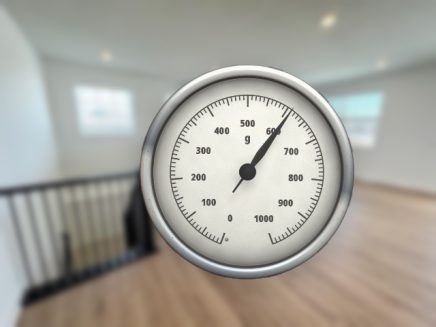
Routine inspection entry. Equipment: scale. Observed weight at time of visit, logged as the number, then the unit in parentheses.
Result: 610 (g)
